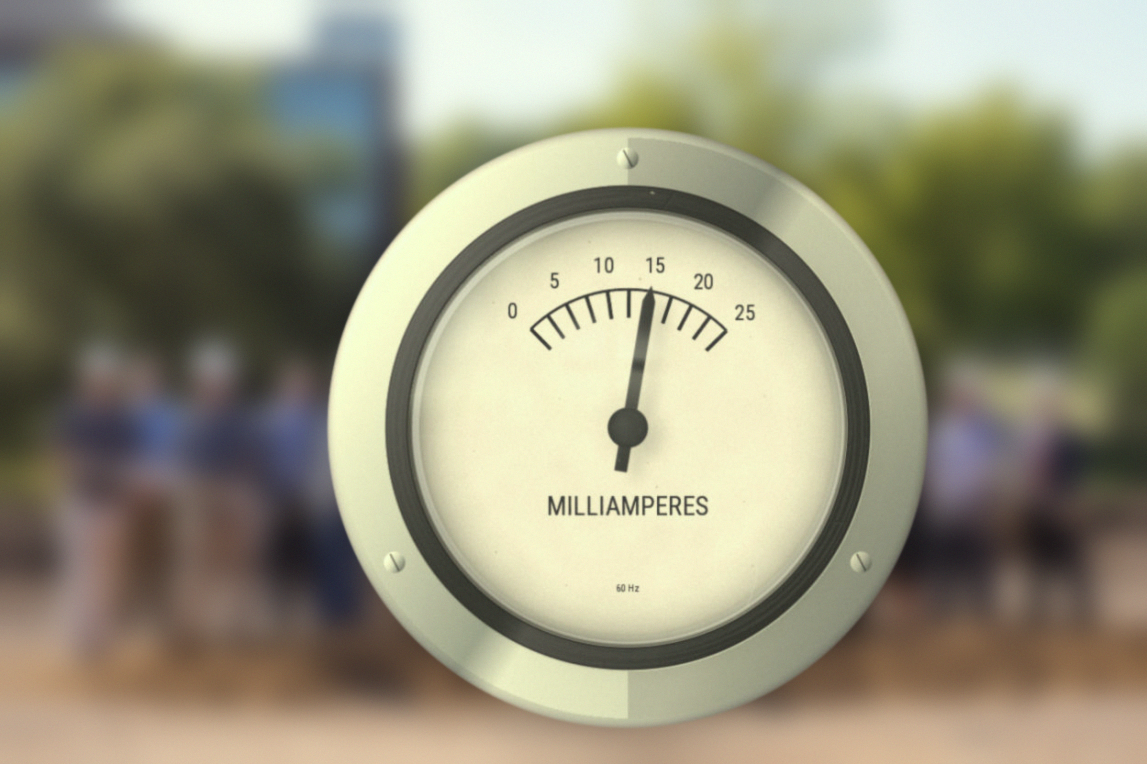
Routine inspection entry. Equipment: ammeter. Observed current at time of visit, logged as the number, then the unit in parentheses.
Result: 15 (mA)
